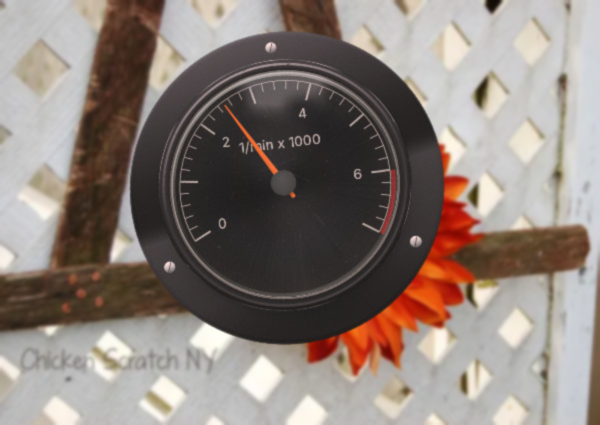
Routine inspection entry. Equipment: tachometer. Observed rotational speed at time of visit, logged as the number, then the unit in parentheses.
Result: 2500 (rpm)
